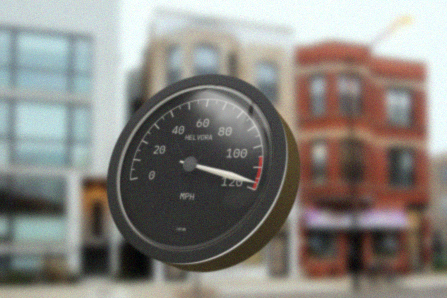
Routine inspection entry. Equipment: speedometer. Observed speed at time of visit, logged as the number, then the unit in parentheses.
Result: 117.5 (mph)
